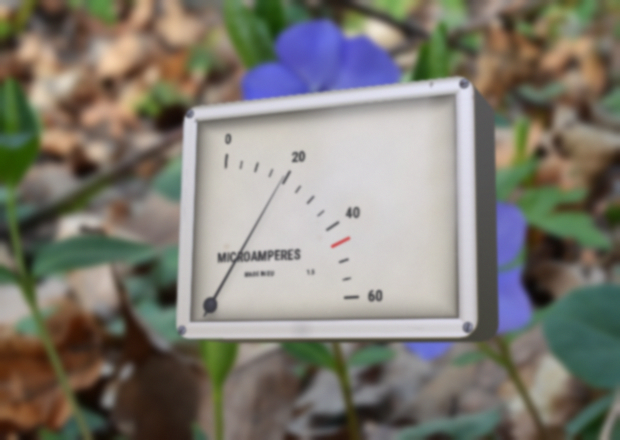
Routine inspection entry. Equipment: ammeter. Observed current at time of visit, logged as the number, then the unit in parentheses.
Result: 20 (µA)
